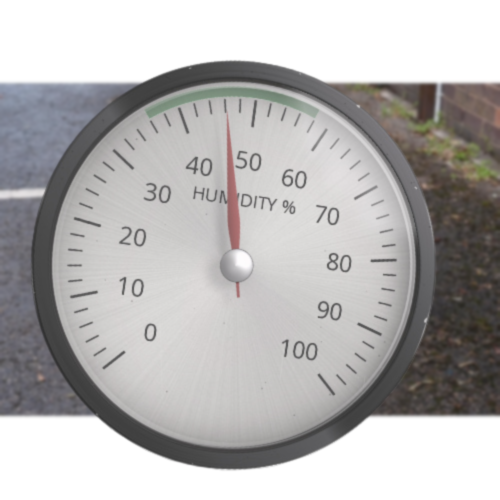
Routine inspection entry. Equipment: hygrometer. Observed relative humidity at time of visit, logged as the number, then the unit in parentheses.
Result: 46 (%)
